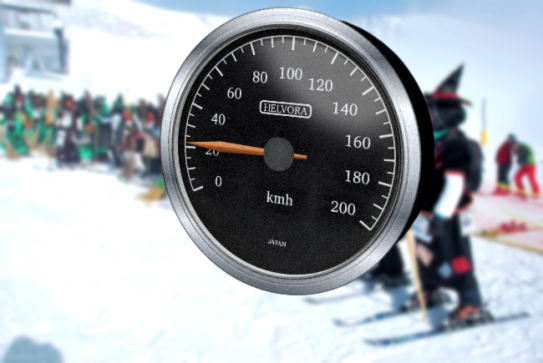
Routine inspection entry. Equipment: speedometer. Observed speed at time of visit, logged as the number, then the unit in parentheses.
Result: 22.5 (km/h)
